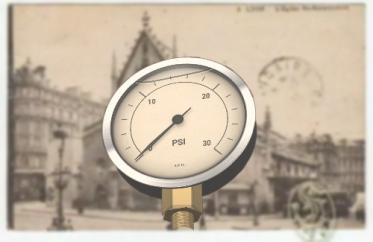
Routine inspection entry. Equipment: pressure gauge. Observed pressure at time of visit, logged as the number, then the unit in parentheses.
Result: 0 (psi)
